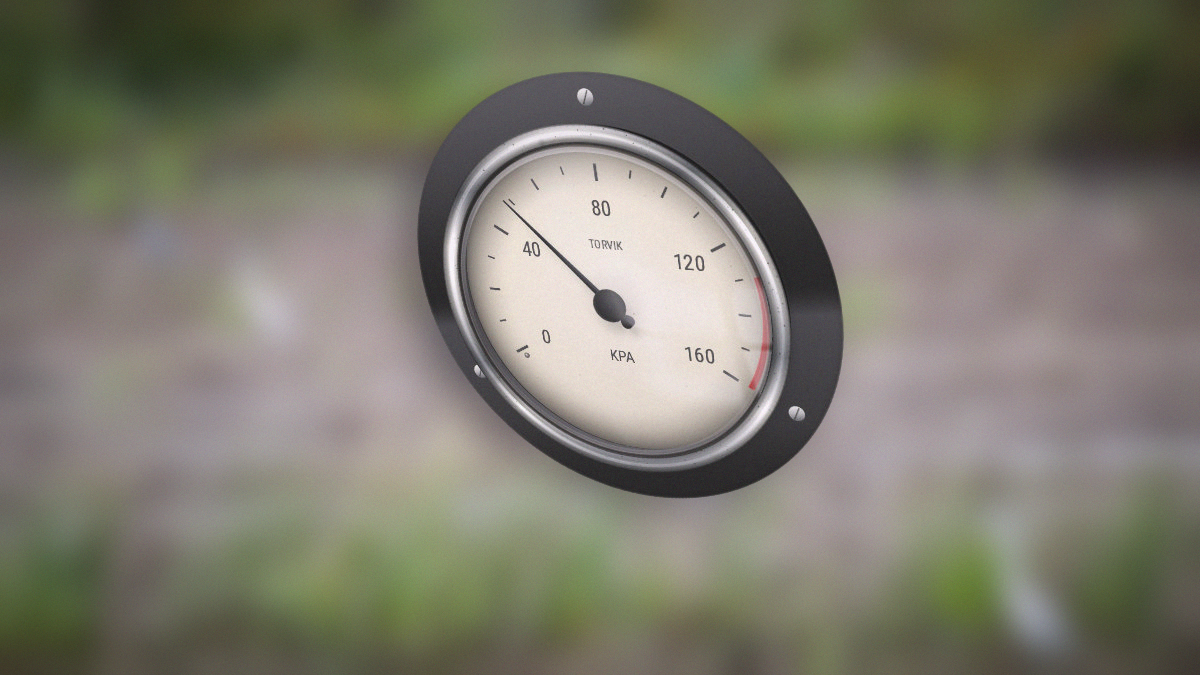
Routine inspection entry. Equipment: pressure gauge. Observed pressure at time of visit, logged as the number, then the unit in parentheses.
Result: 50 (kPa)
